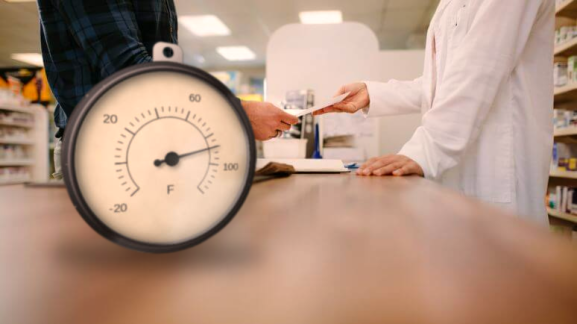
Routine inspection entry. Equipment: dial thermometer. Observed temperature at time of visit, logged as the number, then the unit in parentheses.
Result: 88 (°F)
